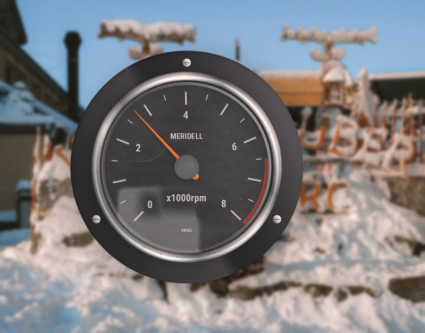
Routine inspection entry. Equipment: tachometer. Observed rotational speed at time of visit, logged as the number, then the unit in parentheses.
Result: 2750 (rpm)
